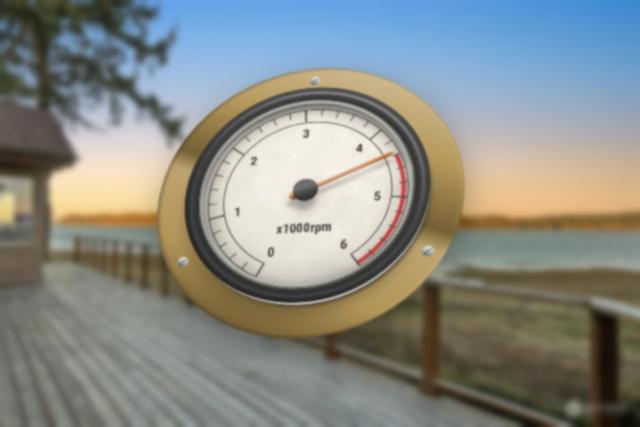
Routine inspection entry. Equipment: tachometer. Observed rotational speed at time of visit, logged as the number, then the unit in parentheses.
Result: 4400 (rpm)
